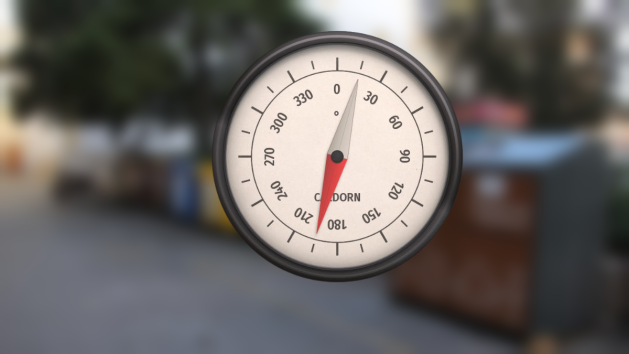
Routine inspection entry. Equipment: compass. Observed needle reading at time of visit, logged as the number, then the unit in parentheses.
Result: 195 (°)
